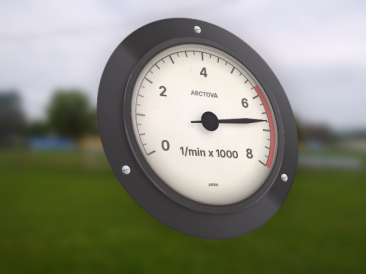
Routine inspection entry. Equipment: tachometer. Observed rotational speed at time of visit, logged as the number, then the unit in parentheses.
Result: 6750 (rpm)
